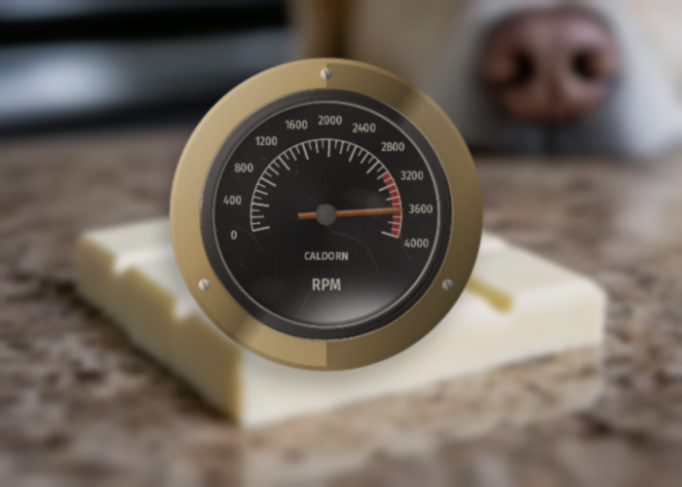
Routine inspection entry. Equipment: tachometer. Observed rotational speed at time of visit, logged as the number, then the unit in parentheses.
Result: 3600 (rpm)
